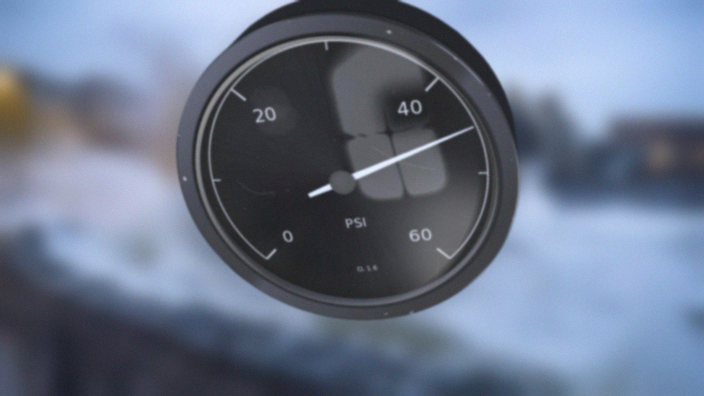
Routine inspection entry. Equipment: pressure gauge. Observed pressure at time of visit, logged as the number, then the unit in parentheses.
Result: 45 (psi)
